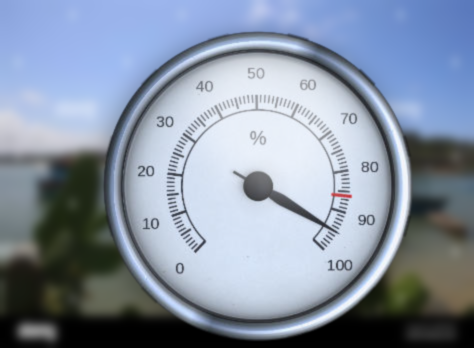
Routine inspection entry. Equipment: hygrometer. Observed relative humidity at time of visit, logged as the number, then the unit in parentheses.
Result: 95 (%)
